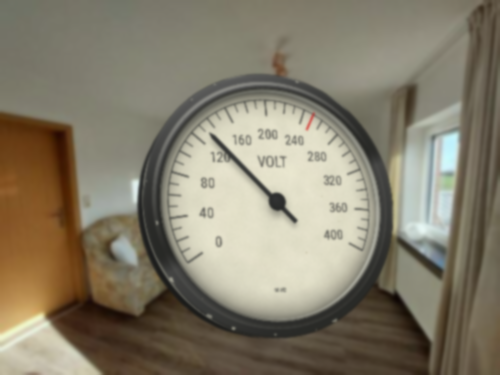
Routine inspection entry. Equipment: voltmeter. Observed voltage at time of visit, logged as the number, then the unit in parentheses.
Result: 130 (V)
